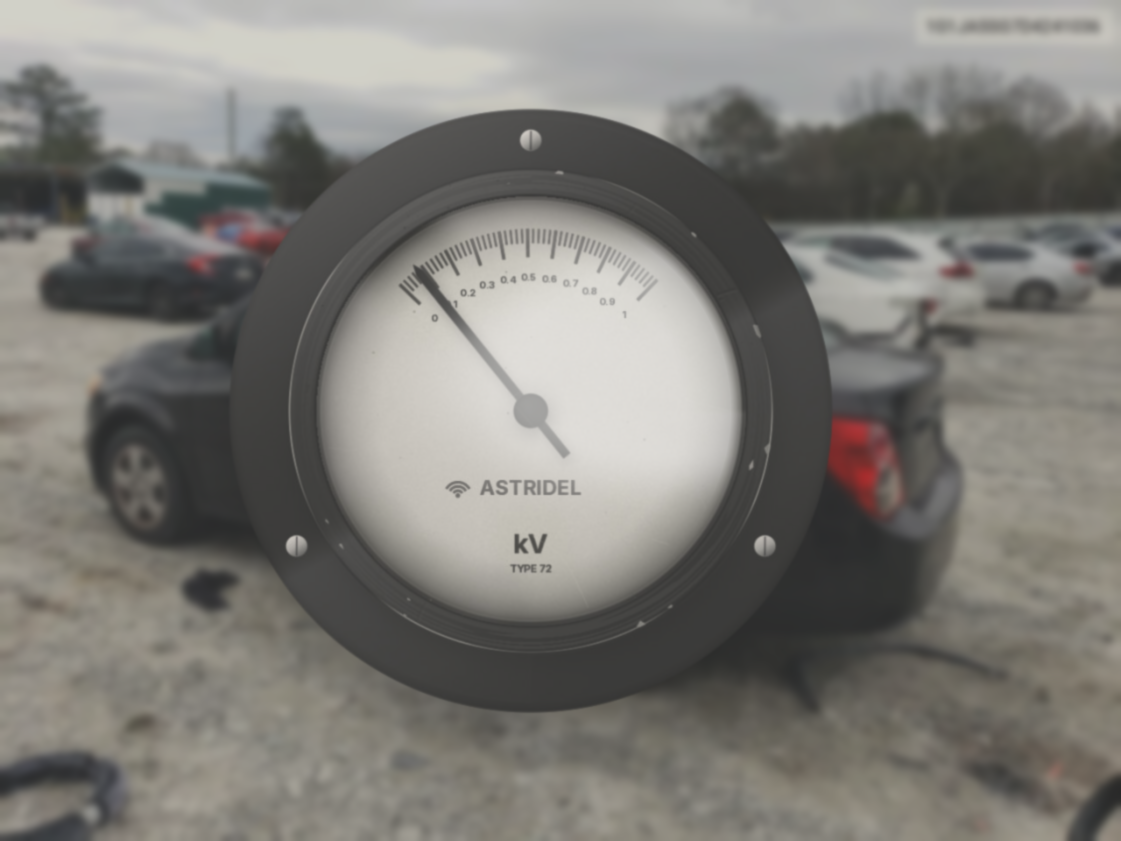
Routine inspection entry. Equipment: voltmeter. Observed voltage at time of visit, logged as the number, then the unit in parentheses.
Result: 0.08 (kV)
